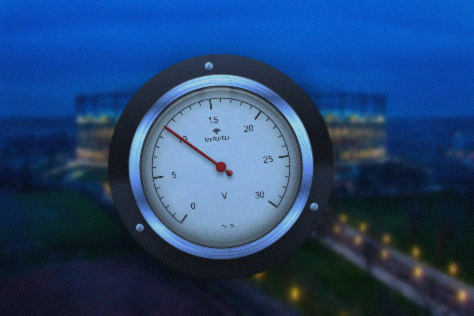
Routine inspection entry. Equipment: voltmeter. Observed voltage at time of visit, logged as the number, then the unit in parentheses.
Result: 10 (V)
